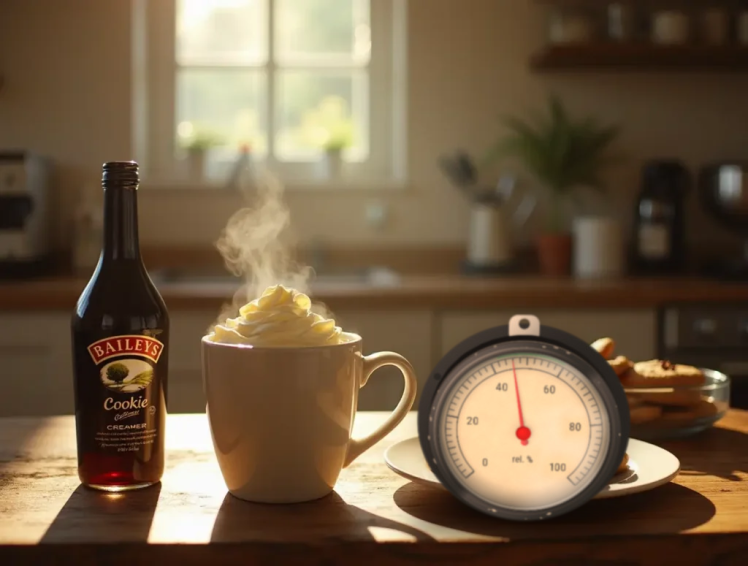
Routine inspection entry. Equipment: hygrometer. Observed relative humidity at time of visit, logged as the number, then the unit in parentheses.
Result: 46 (%)
